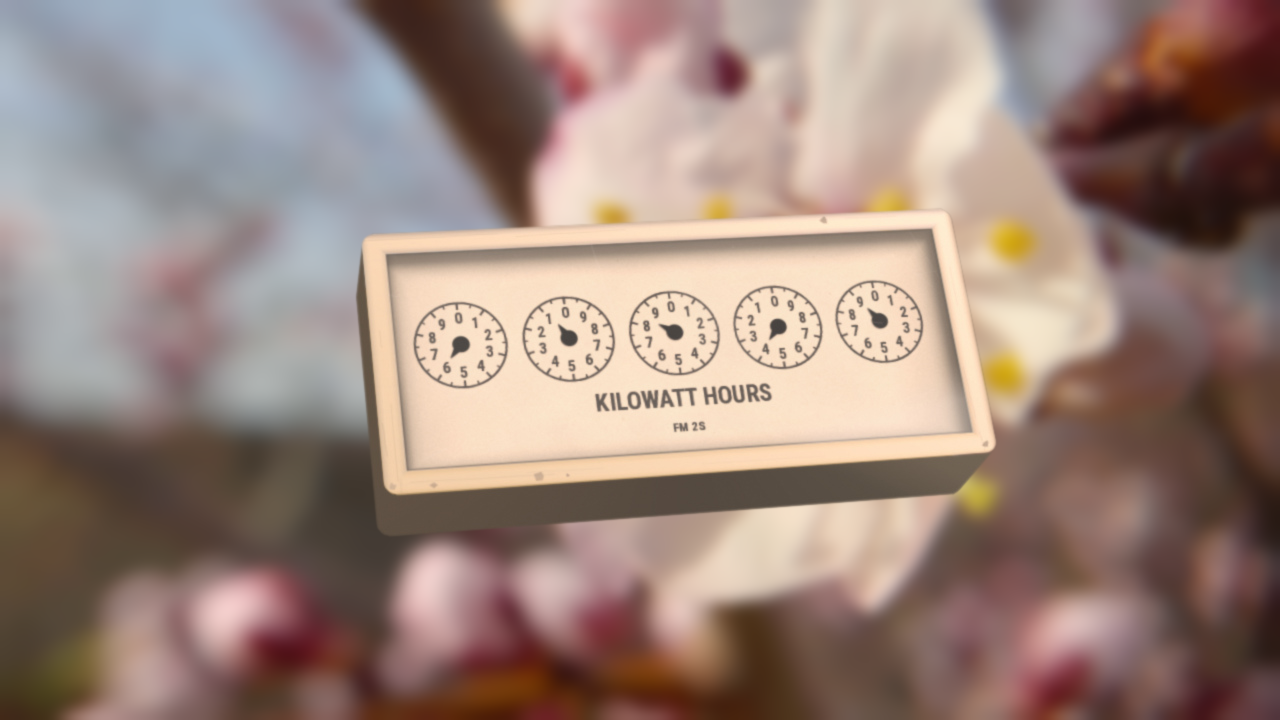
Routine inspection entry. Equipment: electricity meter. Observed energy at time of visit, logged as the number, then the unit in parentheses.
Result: 60839 (kWh)
